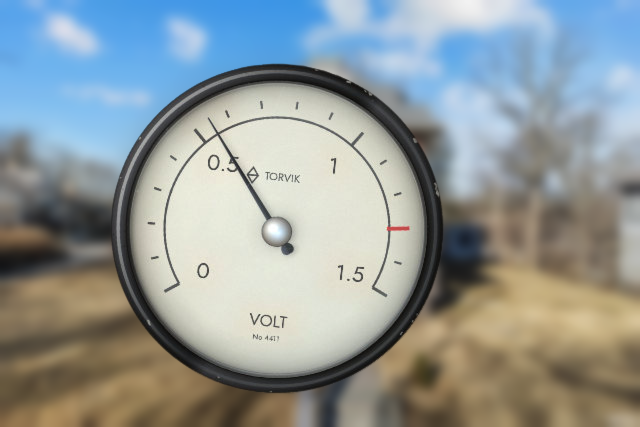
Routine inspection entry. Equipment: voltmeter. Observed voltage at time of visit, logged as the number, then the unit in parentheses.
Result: 0.55 (V)
